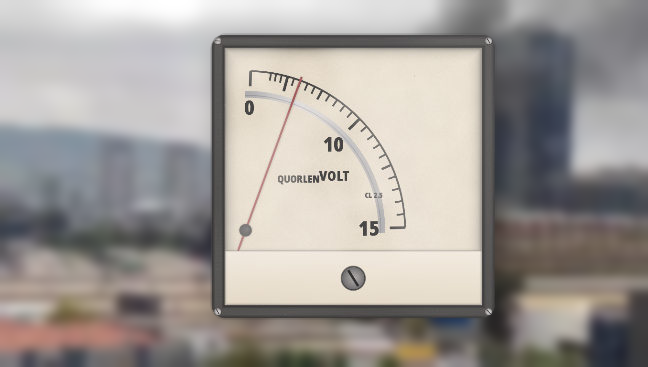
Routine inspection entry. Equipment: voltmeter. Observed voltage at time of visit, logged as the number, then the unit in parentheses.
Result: 6 (V)
